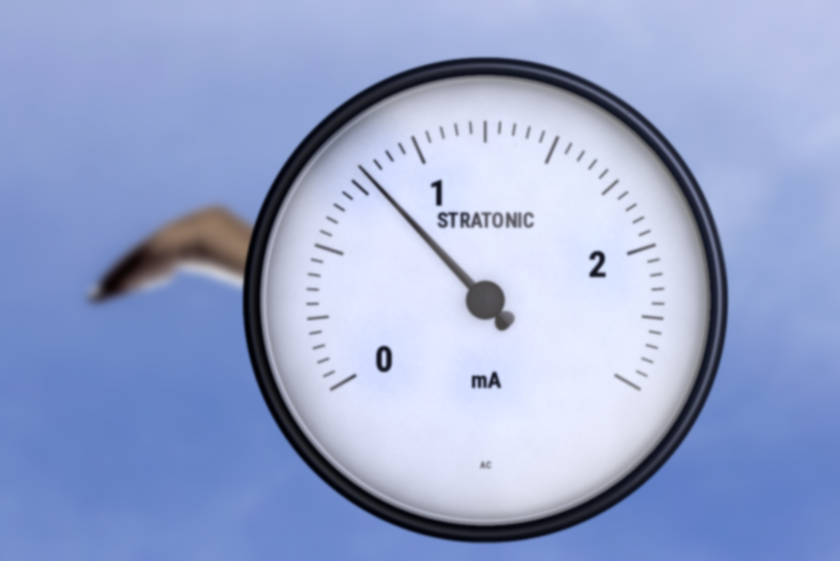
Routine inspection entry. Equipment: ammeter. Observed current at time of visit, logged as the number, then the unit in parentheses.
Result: 0.8 (mA)
